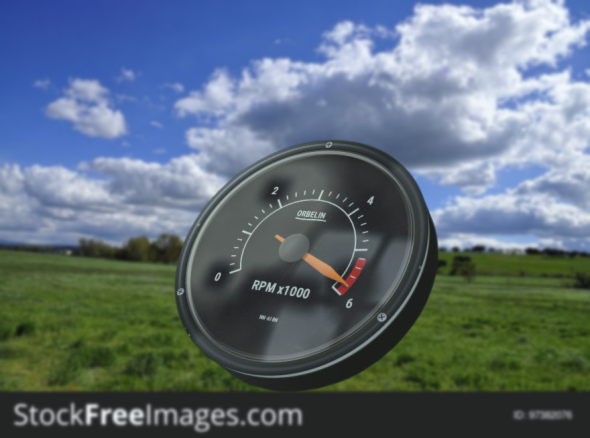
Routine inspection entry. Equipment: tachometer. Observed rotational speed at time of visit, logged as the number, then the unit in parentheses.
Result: 5800 (rpm)
